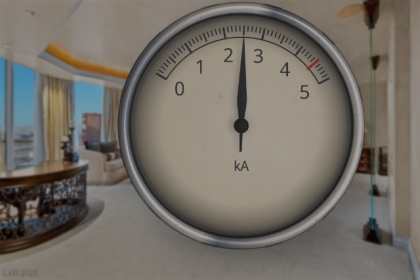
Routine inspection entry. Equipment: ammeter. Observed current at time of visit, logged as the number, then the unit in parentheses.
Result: 2.5 (kA)
